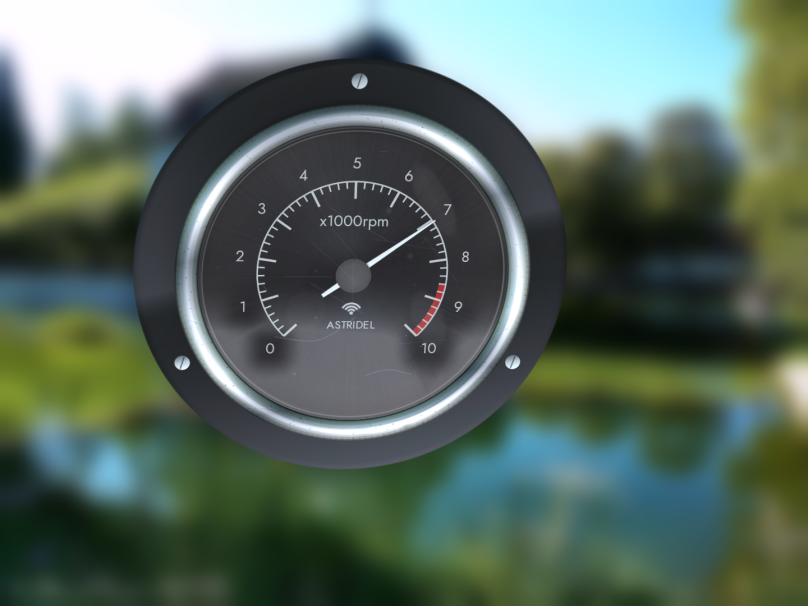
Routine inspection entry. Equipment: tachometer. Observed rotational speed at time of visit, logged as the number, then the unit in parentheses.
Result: 7000 (rpm)
